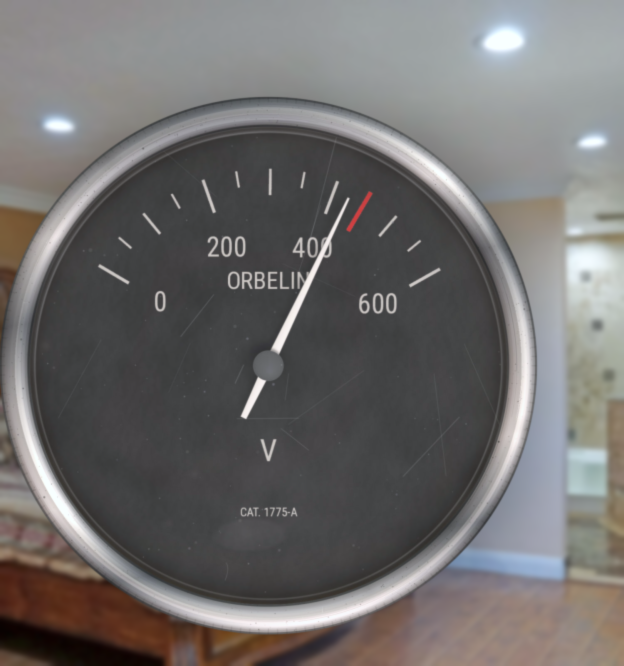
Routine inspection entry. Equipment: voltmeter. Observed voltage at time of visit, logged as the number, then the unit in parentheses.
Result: 425 (V)
